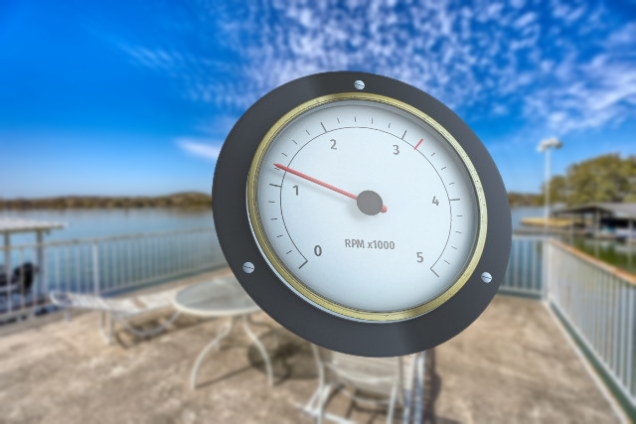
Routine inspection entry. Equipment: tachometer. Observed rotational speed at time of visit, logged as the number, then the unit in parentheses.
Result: 1200 (rpm)
